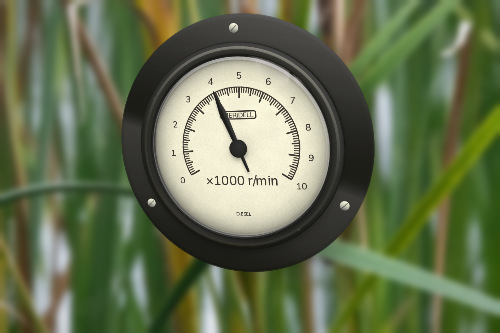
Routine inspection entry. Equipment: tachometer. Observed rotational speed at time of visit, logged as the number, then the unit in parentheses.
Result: 4000 (rpm)
